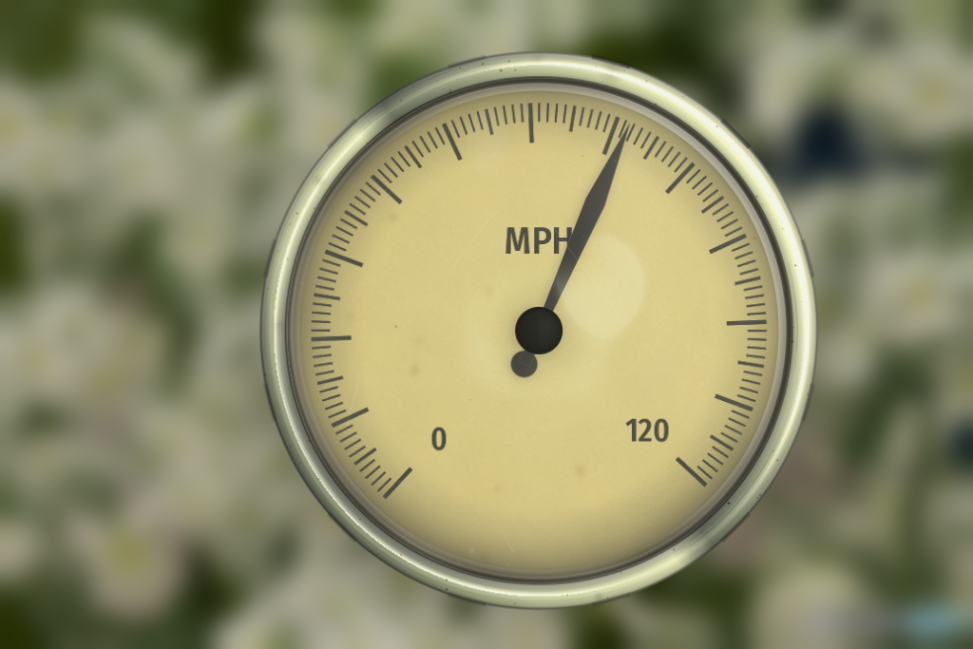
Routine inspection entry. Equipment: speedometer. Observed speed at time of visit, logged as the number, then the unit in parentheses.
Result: 71.5 (mph)
